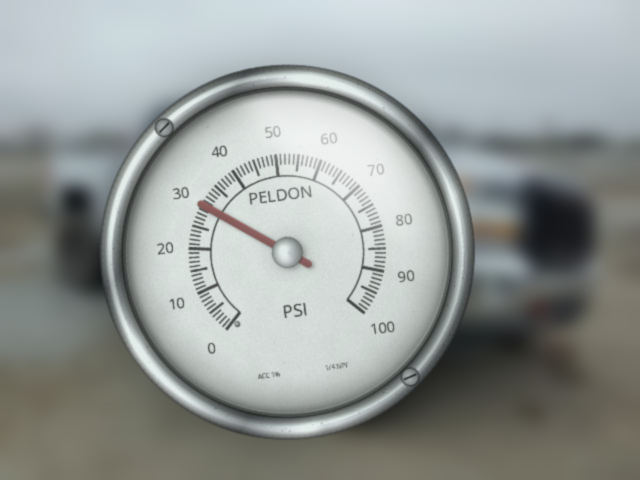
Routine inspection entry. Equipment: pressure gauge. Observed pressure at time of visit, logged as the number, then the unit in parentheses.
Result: 30 (psi)
